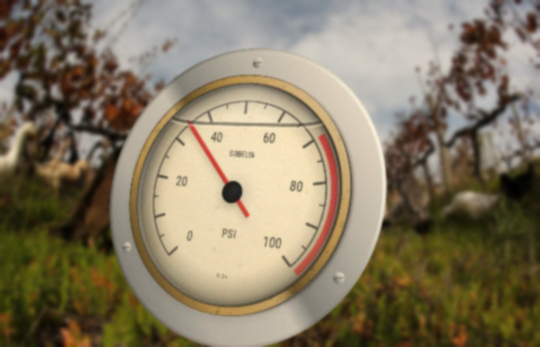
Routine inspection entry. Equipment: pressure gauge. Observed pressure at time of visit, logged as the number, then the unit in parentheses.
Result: 35 (psi)
